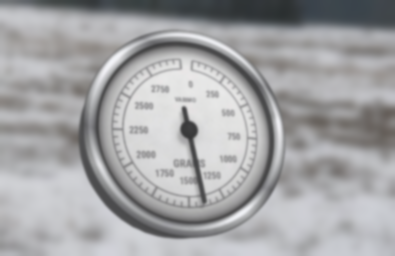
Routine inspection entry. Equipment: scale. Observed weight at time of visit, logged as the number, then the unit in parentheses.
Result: 1400 (g)
